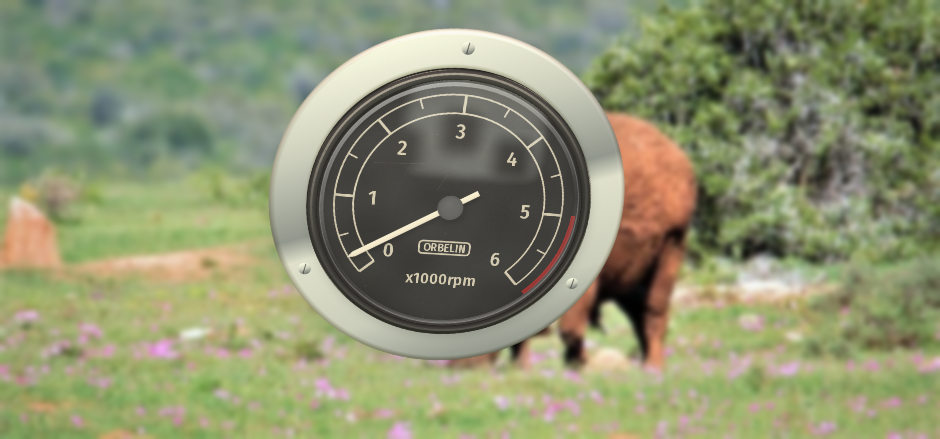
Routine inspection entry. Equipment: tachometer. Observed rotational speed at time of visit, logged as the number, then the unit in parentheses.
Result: 250 (rpm)
